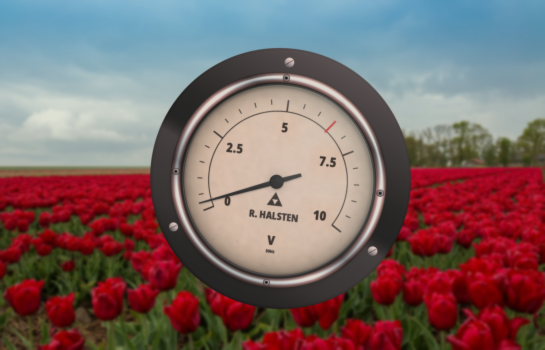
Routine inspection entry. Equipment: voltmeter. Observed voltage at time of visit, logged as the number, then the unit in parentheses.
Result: 0.25 (V)
